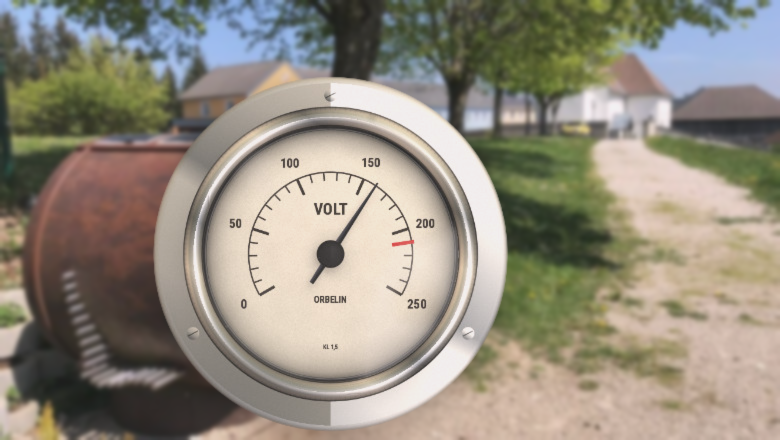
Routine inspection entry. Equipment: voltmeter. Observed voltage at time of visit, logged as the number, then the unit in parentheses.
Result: 160 (V)
